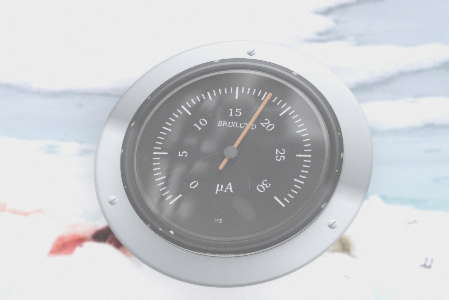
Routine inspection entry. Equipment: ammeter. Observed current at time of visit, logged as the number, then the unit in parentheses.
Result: 18 (µA)
